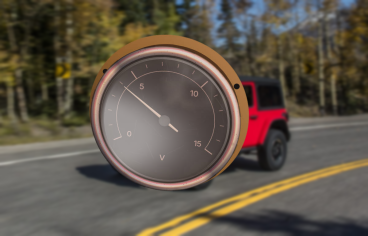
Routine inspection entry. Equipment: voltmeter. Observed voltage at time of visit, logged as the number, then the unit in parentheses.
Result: 4 (V)
